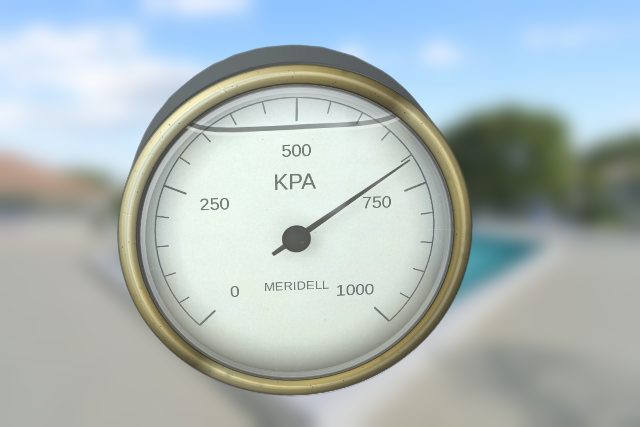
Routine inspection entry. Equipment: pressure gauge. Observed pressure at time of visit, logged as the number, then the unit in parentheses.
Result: 700 (kPa)
